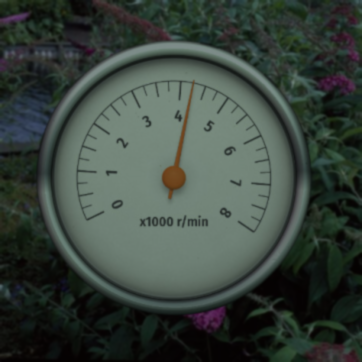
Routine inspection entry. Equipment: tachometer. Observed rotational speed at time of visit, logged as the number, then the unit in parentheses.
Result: 4250 (rpm)
